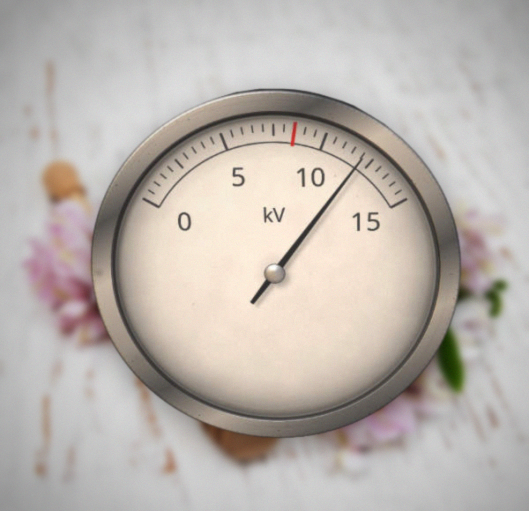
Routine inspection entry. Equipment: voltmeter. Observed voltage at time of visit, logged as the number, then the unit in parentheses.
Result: 12 (kV)
